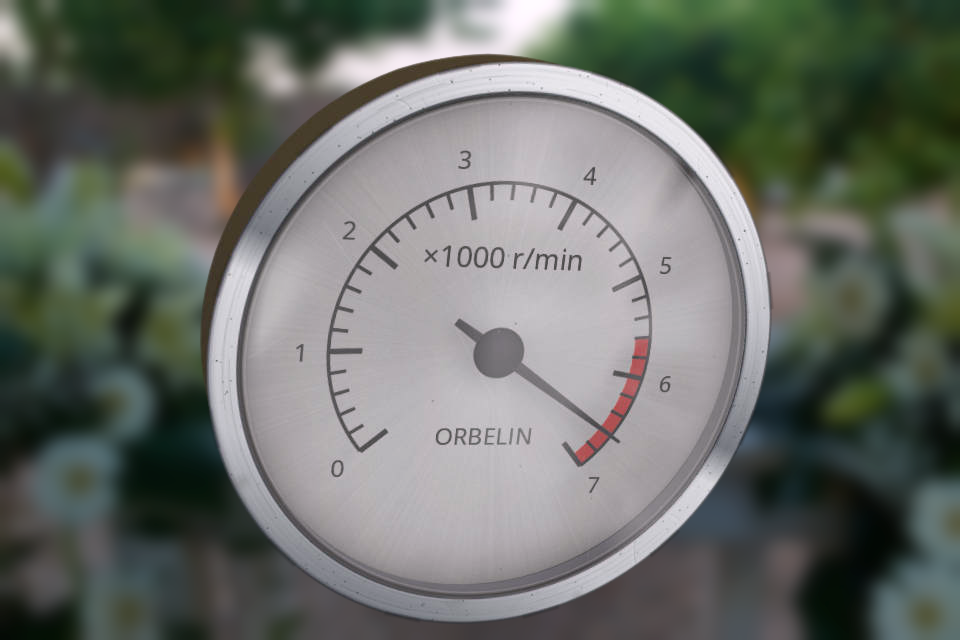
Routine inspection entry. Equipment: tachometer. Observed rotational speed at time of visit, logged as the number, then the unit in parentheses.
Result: 6600 (rpm)
